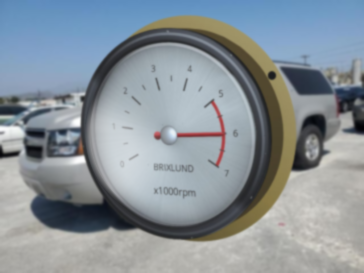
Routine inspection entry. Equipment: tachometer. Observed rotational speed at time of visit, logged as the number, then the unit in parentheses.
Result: 6000 (rpm)
